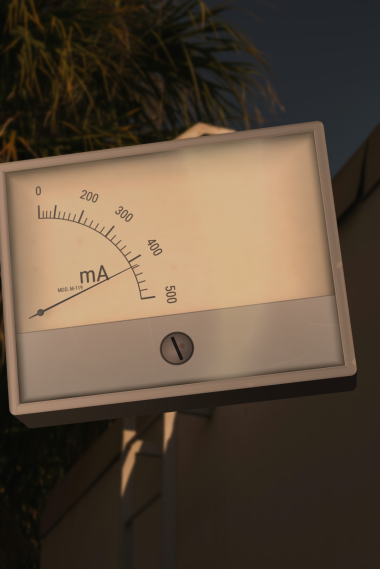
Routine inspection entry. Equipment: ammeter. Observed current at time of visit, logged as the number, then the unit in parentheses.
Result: 420 (mA)
